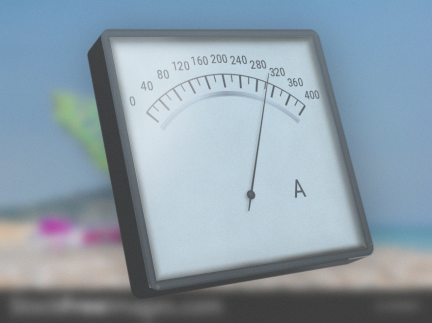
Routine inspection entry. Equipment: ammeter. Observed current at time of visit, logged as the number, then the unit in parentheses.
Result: 300 (A)
